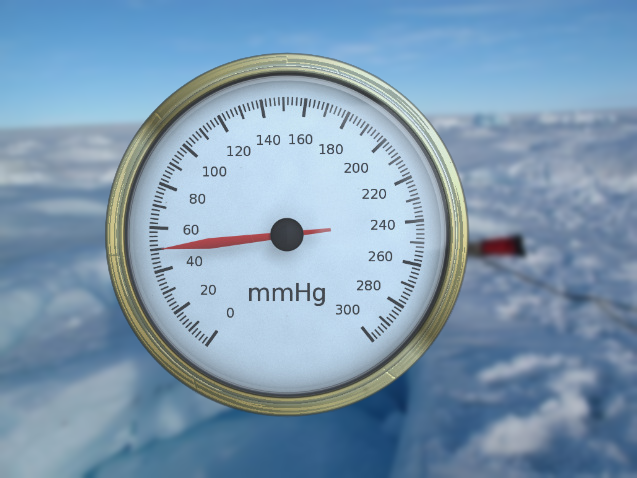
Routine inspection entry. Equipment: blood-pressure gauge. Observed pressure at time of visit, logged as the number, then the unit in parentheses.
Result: 50 (mmHg)
